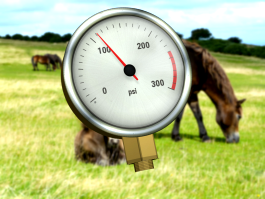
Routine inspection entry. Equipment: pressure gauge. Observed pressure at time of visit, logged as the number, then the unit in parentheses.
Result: 110 (psi)
